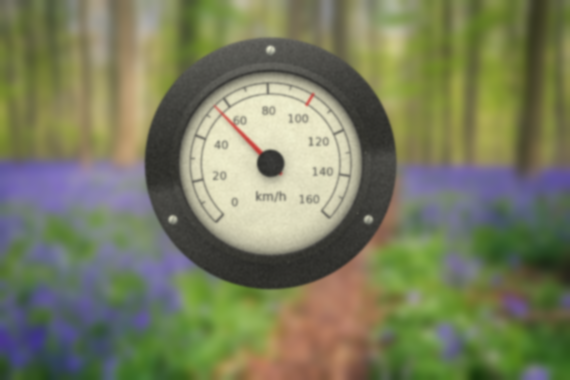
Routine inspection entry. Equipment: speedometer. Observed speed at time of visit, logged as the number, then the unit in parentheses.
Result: 55 (km/h)
